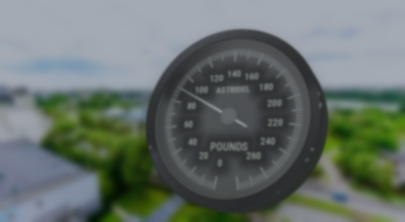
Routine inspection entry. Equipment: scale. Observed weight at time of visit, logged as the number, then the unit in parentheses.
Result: 90 (lb)
